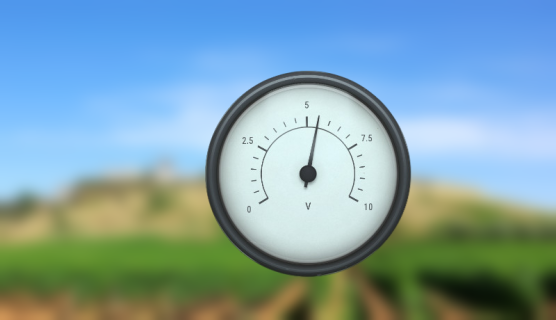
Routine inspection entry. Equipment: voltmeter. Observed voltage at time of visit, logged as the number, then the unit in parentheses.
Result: 5.5 (V)
